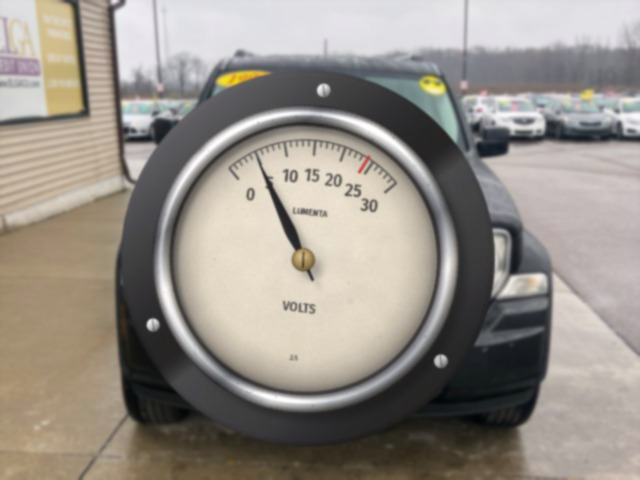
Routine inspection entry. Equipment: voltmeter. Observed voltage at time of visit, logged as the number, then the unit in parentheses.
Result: 5 (V)
